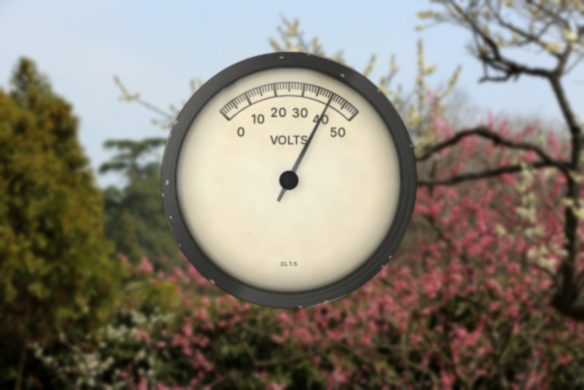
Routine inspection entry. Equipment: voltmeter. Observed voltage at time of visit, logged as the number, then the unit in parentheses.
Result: 40 (V)
